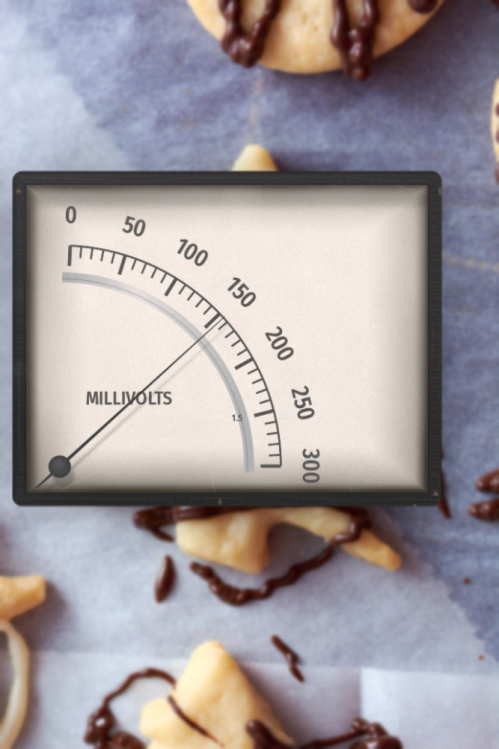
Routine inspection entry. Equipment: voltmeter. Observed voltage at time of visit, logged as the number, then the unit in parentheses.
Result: 155 (mV)
